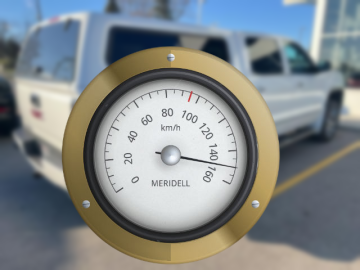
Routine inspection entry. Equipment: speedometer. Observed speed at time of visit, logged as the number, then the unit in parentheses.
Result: 150 (km/h)
